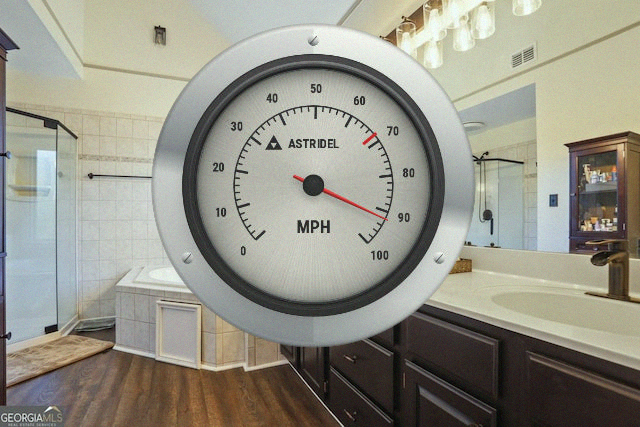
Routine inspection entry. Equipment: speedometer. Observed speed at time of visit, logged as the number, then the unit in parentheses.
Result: 92 (mph)
